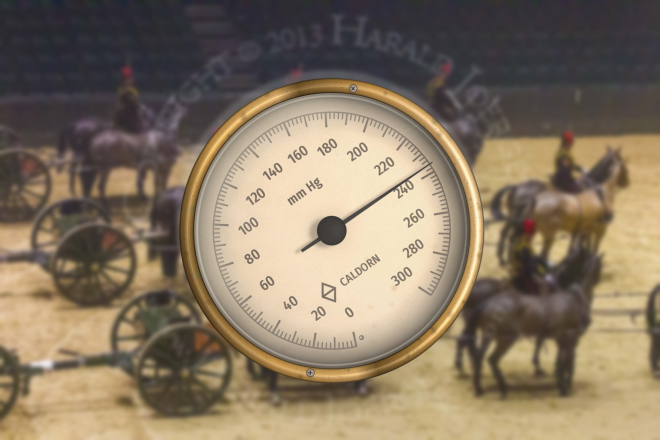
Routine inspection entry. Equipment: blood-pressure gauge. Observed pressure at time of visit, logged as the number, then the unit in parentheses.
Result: 236 (mmHg)
